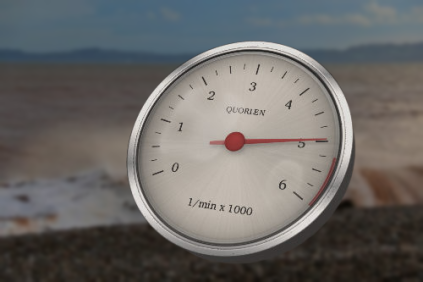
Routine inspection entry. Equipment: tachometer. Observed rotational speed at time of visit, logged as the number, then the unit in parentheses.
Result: 5000 (rpm)
